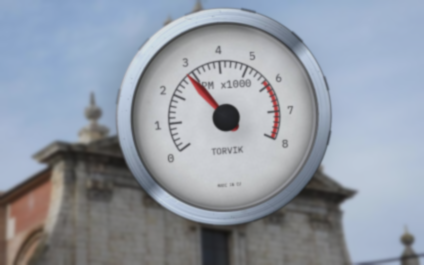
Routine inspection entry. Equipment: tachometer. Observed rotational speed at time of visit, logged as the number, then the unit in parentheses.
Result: 2800 (rpm)
